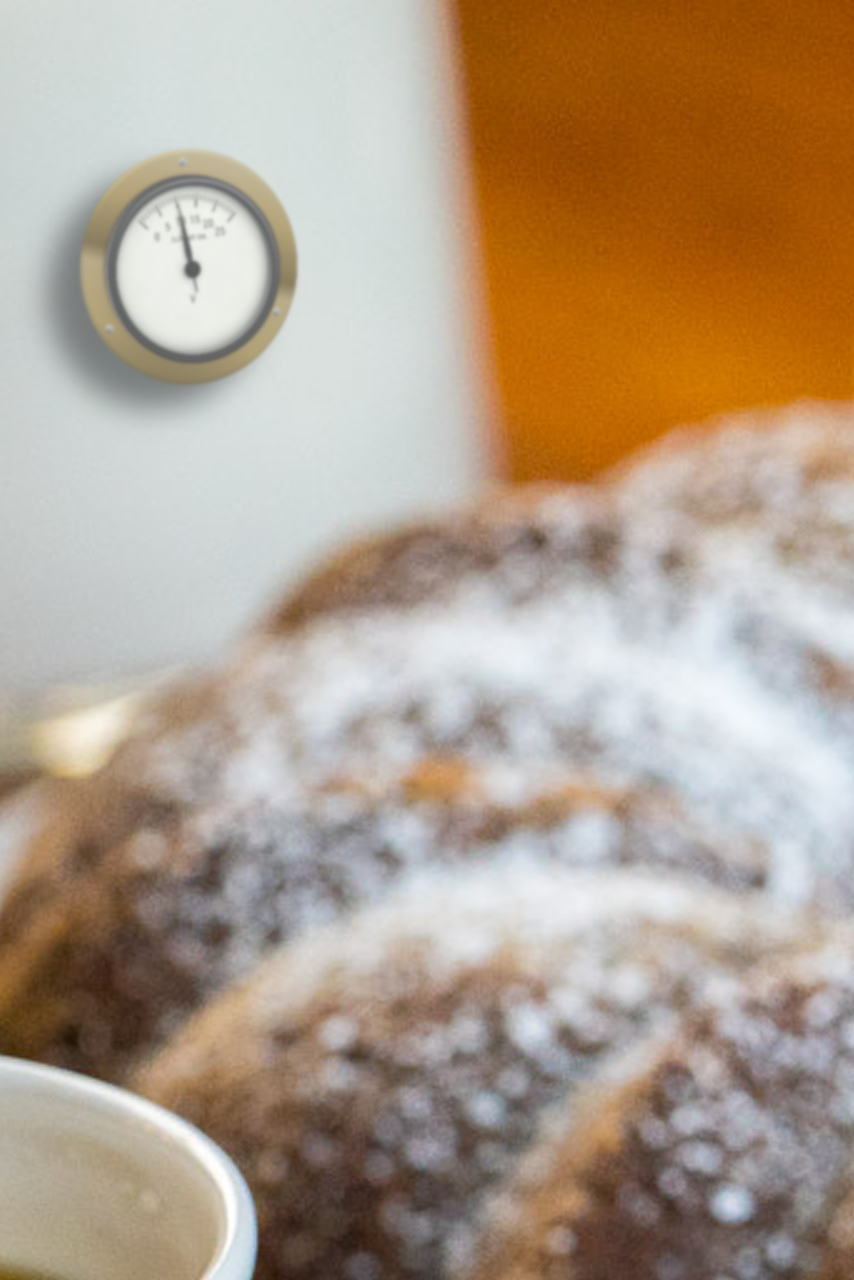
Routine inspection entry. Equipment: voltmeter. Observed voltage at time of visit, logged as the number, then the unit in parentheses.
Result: 10 (V)
